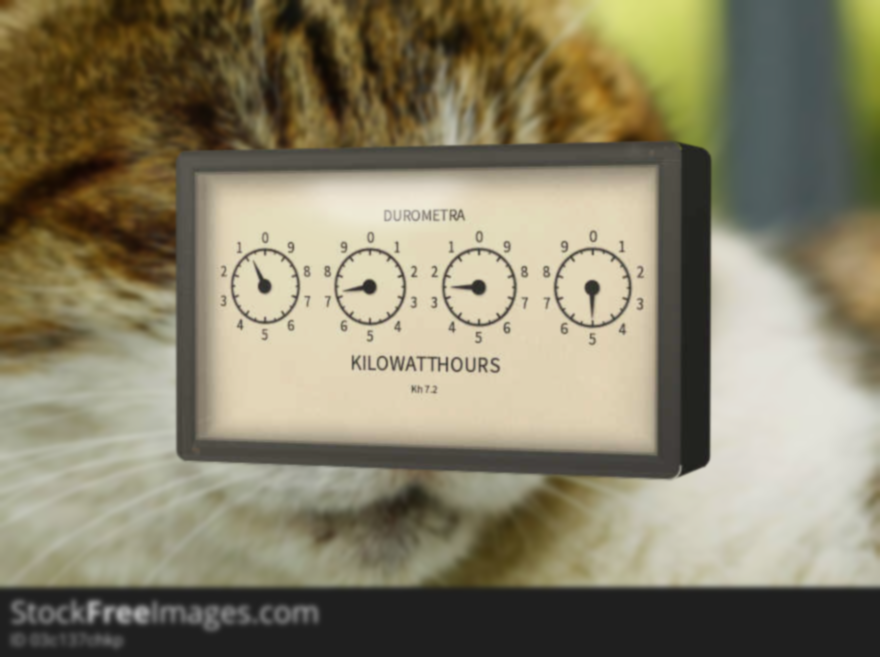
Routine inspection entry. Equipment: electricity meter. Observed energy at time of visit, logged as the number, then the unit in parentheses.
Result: 725 (kWh)
